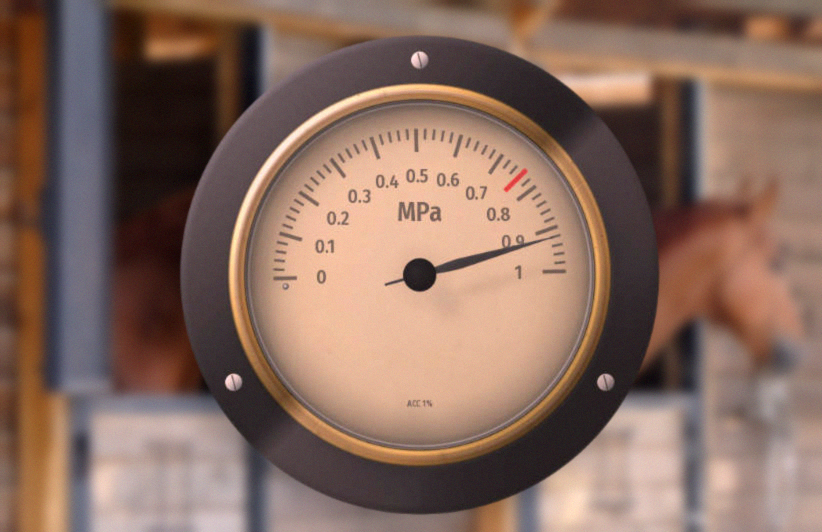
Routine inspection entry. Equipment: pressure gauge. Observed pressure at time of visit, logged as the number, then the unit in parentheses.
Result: 0.92 (MPa)
